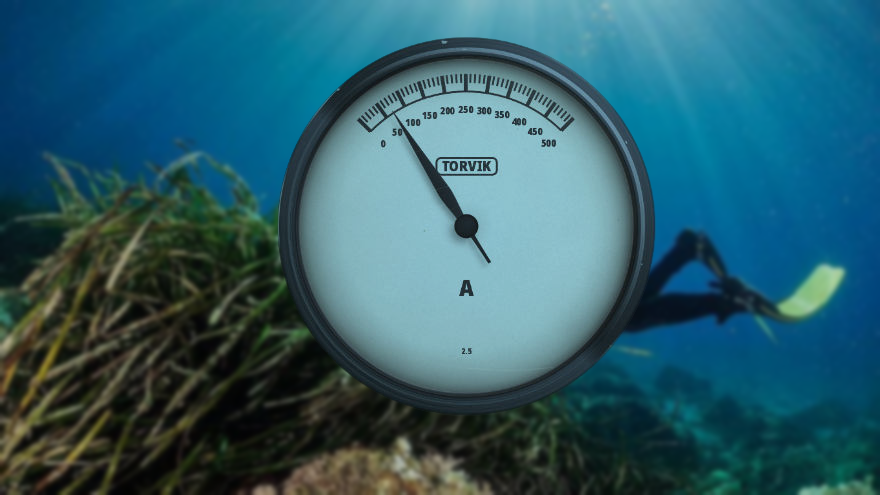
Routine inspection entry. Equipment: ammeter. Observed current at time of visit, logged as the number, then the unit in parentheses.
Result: 70 (A)
